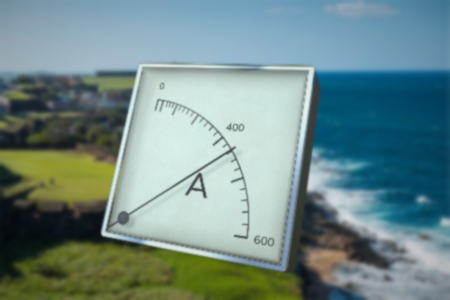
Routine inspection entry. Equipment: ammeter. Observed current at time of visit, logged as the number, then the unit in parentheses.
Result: 440 (A)
